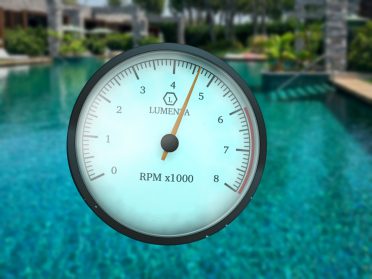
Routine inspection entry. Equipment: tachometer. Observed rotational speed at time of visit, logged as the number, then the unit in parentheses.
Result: 4600 (rpm)
